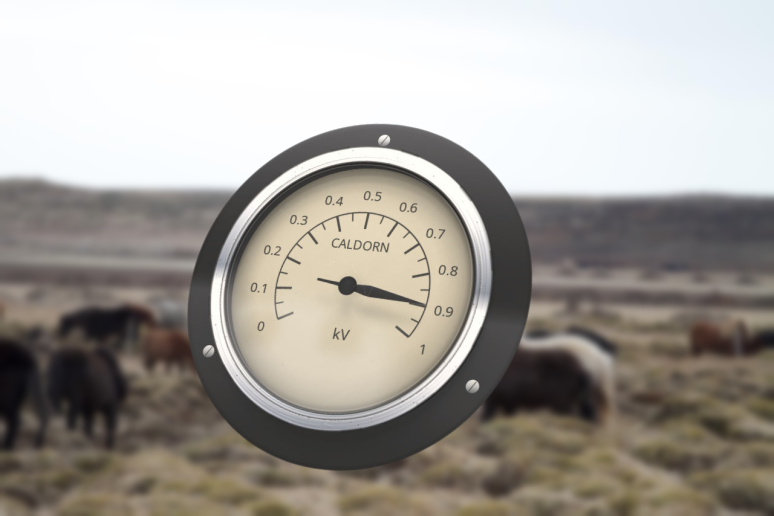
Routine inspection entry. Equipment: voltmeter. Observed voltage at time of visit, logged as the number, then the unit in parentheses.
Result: 0.9 (kV)
